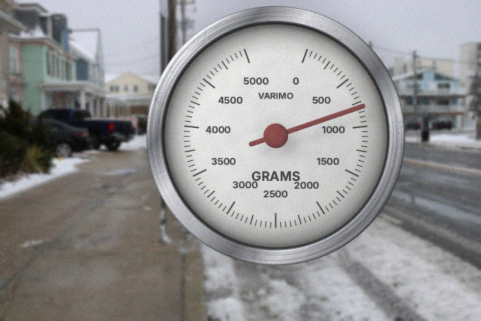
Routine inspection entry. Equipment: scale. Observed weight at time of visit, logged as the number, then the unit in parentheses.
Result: 800 (g)
